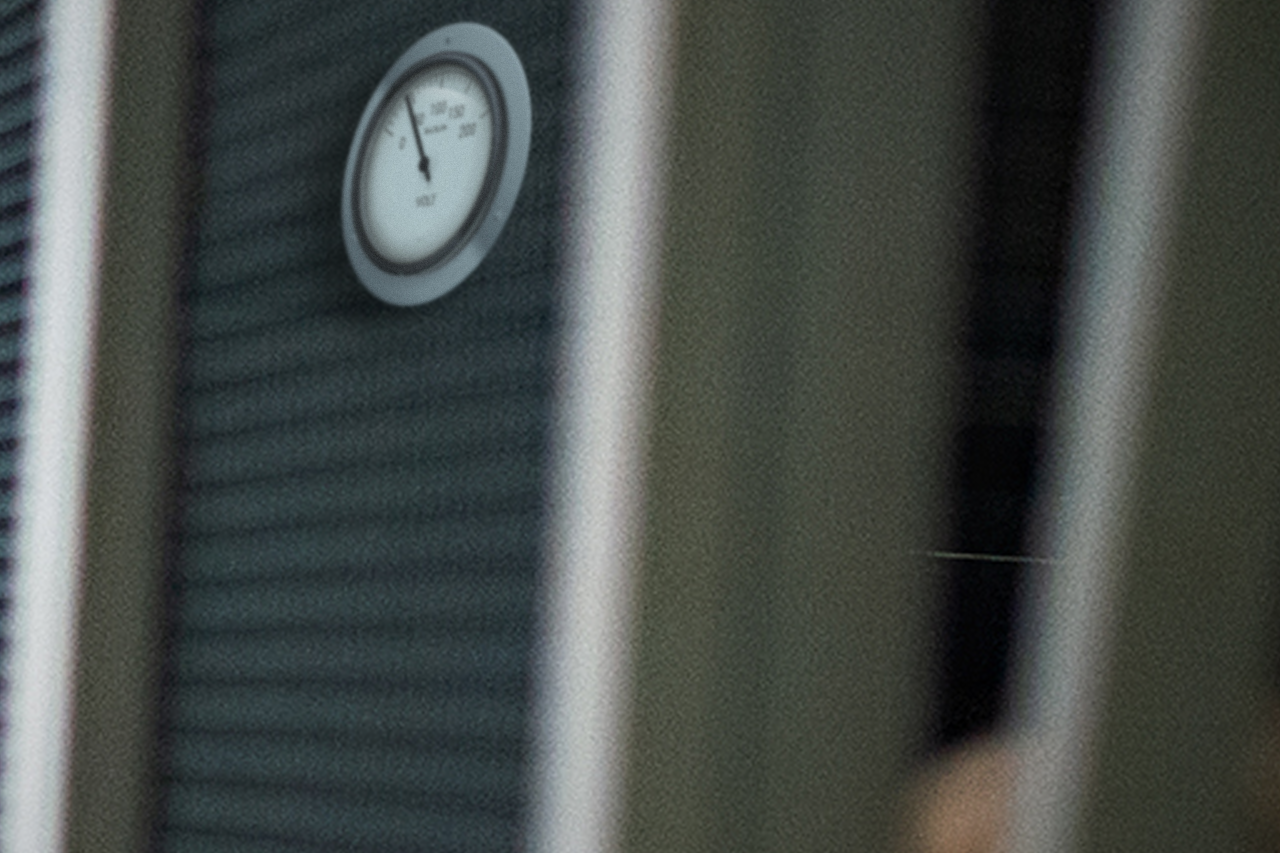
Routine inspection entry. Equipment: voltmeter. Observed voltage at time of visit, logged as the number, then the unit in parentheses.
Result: 50 (V)
